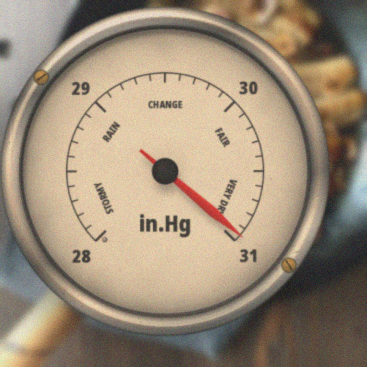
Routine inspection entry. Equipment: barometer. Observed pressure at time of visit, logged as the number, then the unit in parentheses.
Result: 30.95 (inHg)
